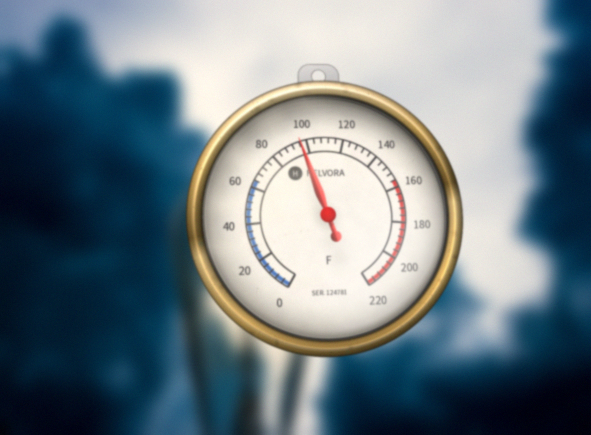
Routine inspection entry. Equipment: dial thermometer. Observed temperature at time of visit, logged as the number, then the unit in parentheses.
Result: 96 (°F)
